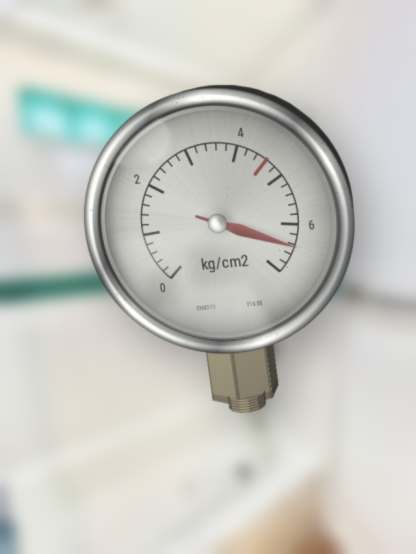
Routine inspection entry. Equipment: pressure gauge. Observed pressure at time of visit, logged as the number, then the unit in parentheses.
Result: 6.4 (kg/cm²)
